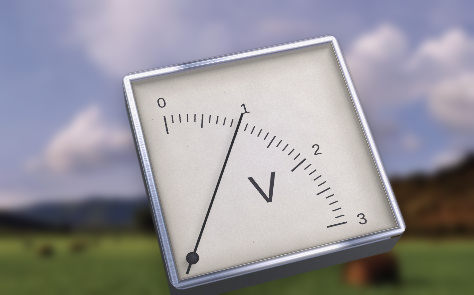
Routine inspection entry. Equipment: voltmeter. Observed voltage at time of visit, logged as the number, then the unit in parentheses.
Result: 1 (V)
